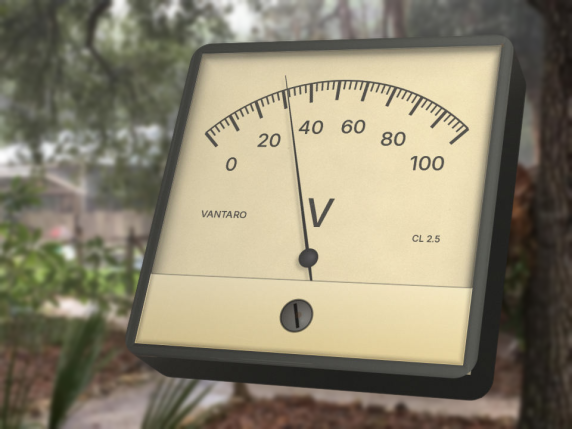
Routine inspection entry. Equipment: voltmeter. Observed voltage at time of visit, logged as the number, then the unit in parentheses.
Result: 32 (V)
